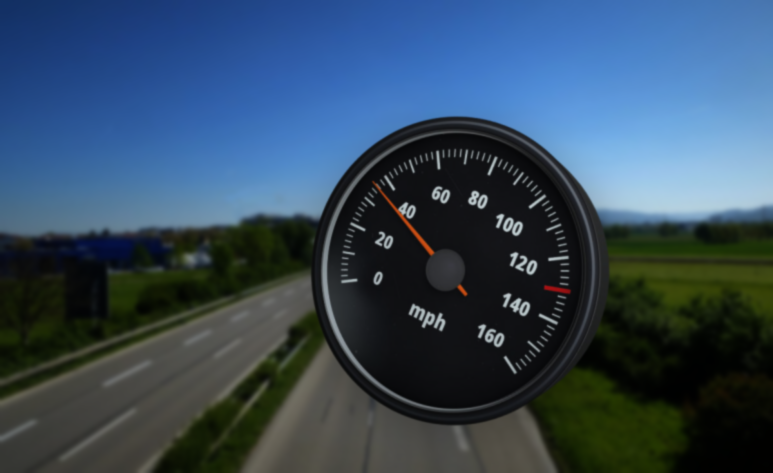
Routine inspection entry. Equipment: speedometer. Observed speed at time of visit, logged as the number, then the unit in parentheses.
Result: 36 (mph)
